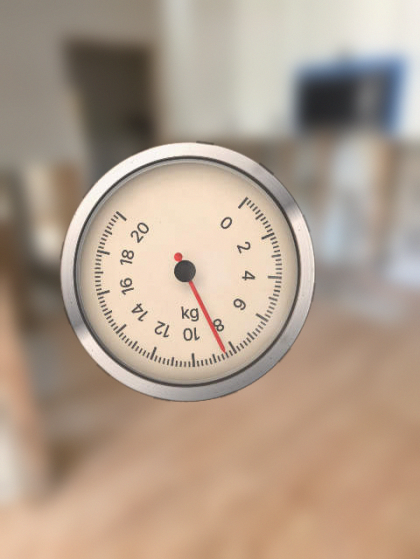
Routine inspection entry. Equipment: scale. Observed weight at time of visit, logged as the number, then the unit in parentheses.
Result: 8.4 (kg)
